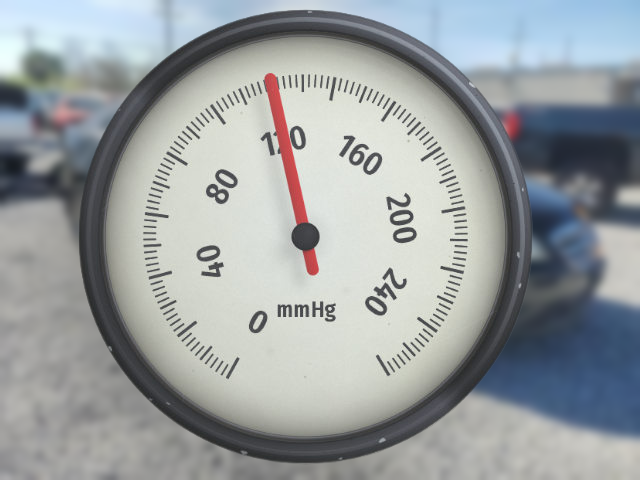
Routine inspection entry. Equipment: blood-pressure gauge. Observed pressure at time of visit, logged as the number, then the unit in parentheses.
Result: 120 (mmHg)
